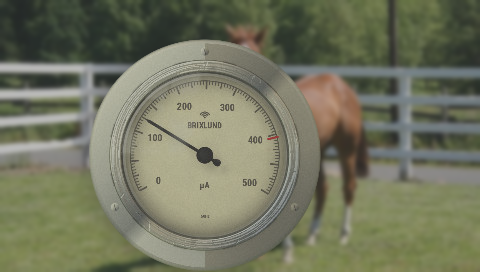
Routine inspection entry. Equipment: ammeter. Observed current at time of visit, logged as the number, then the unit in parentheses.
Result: 125 (µA)
